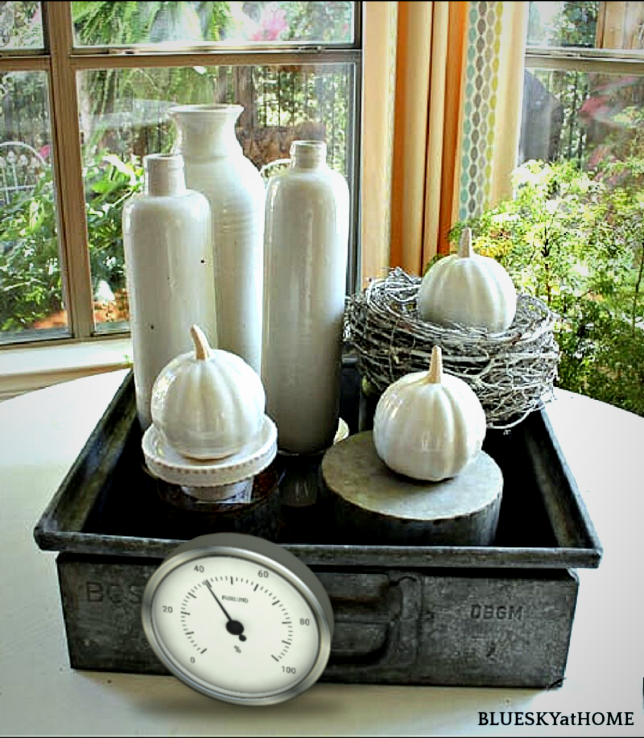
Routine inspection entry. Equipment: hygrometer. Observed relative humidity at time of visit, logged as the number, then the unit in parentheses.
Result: 40 (%)
